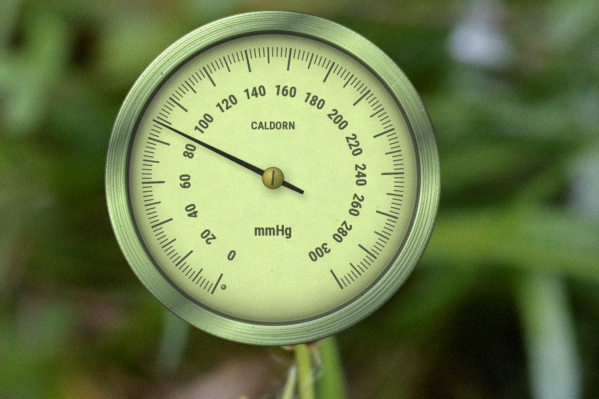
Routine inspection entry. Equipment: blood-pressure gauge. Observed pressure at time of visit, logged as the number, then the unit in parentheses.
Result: 88 (mmHg)
